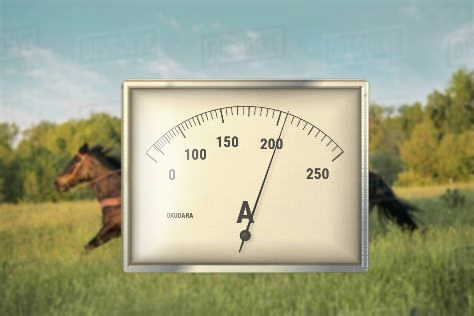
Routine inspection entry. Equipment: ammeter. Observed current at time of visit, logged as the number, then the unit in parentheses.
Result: 205 (A)
